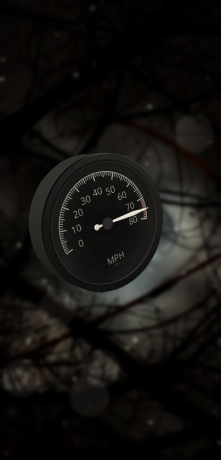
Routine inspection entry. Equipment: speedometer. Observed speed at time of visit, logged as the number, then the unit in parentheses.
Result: 75 (mph)
